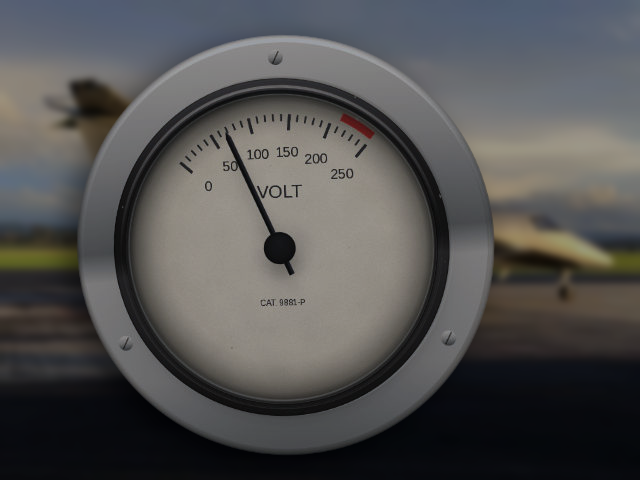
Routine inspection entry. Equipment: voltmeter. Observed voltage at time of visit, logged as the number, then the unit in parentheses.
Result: 70 (V)
